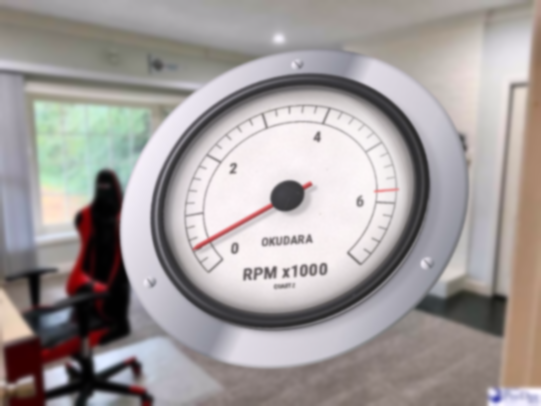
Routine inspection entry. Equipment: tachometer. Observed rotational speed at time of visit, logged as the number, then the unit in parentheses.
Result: 400 (rpm)
